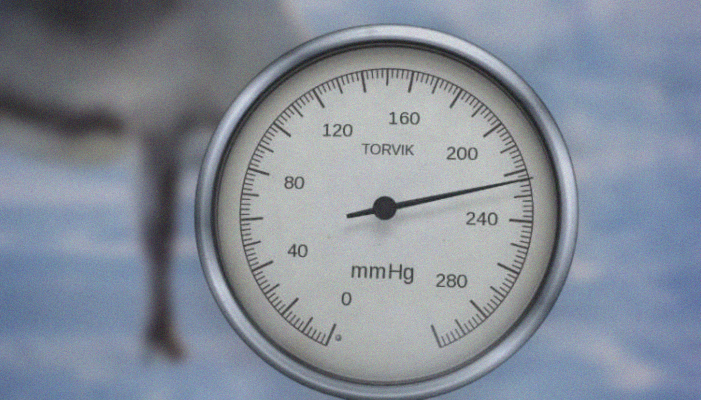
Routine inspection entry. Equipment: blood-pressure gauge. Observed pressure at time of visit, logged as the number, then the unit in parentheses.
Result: 224 (mmHg)
